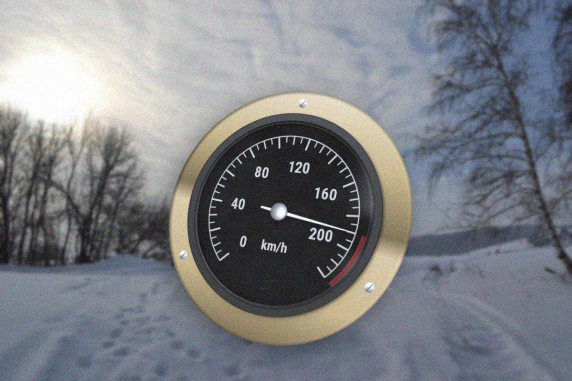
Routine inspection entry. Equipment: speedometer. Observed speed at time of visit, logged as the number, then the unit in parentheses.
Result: 190 (km/h)
